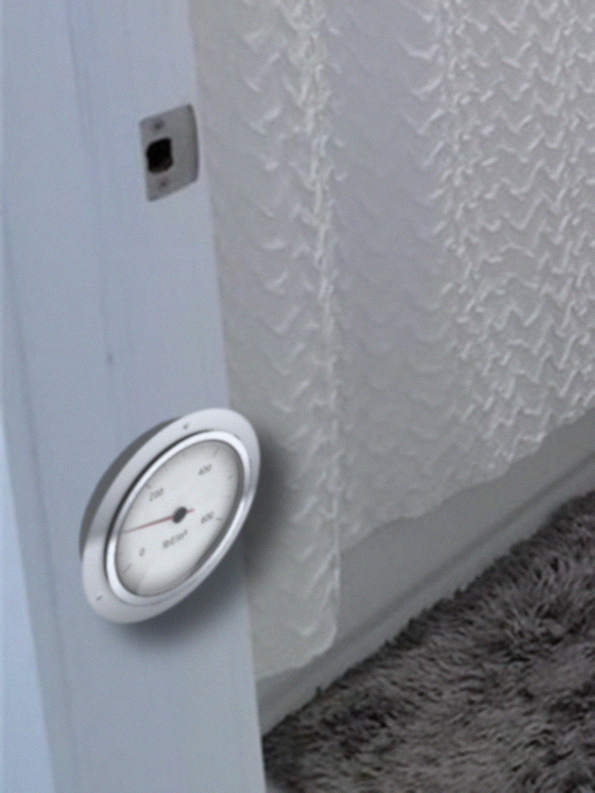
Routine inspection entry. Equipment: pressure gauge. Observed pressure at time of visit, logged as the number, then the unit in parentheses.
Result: 100 (psi)
